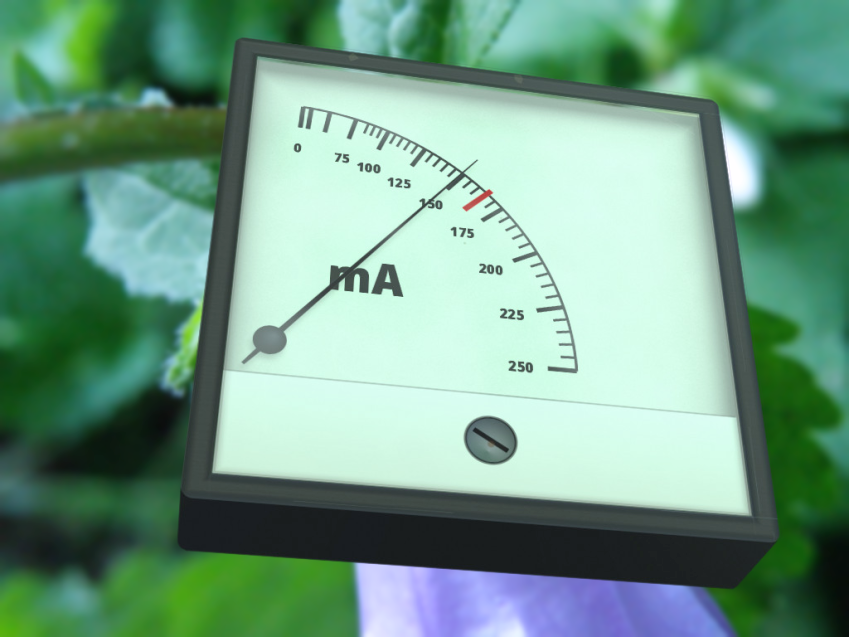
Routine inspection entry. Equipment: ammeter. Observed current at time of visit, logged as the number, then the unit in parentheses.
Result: 150 (mA)
